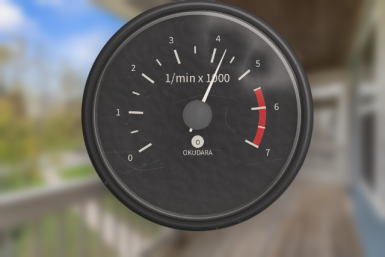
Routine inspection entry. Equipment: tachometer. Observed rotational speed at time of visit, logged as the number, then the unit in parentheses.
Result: 4250 (rpm)
